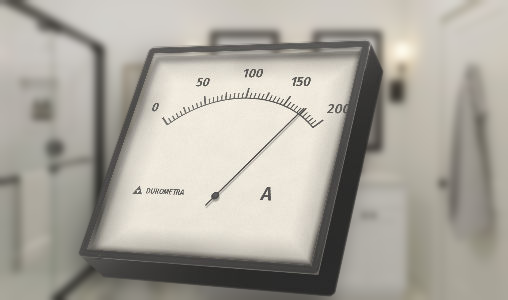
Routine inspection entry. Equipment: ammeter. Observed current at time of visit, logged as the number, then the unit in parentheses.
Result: 175 (A)
